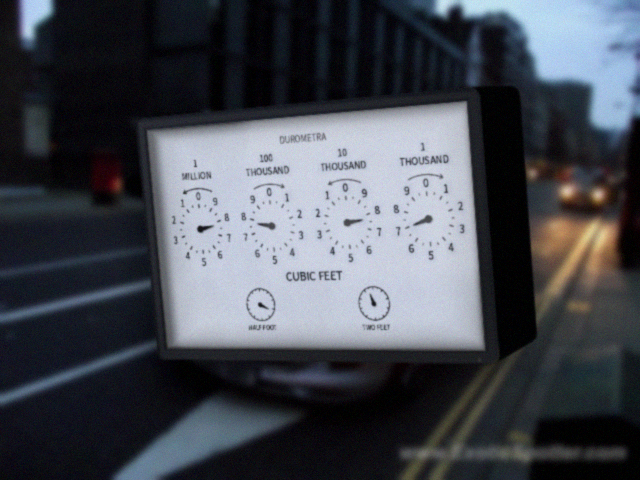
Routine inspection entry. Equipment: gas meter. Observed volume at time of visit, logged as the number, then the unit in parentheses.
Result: 777700 (ft³)
